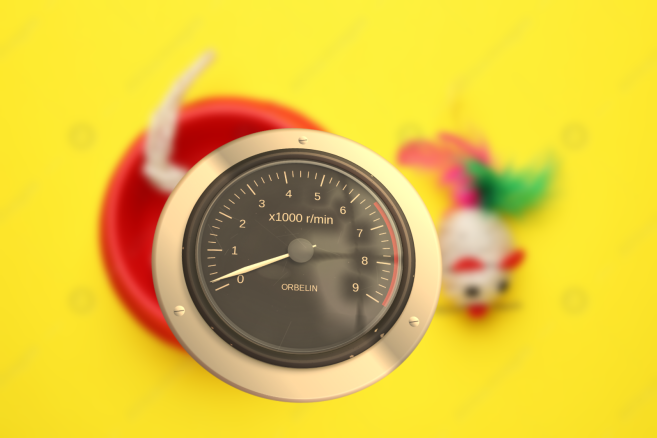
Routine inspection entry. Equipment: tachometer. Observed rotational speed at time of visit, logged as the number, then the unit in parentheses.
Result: 200 (rpm)
